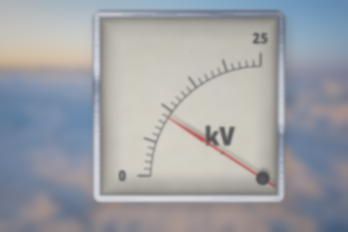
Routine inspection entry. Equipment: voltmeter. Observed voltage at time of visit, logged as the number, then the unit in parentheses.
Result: 9 (kV)
